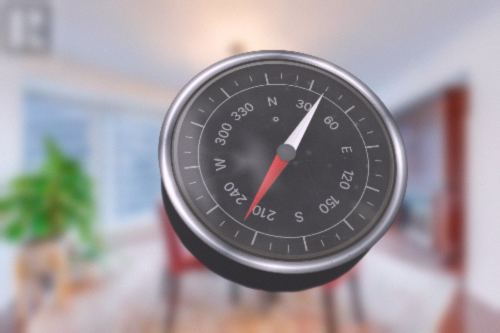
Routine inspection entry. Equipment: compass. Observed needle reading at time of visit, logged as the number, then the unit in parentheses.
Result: 220 (°)
